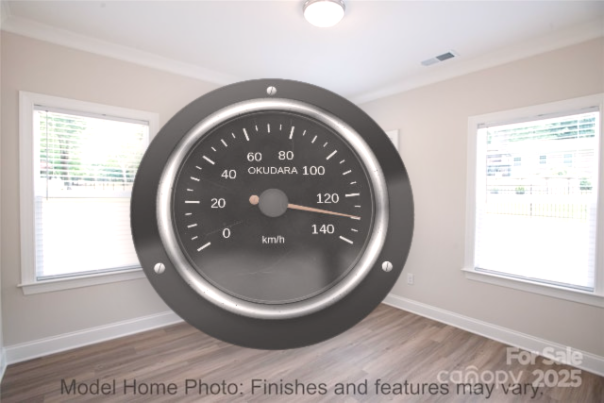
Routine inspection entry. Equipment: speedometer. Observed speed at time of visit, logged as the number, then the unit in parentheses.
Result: 130 (km/h)
